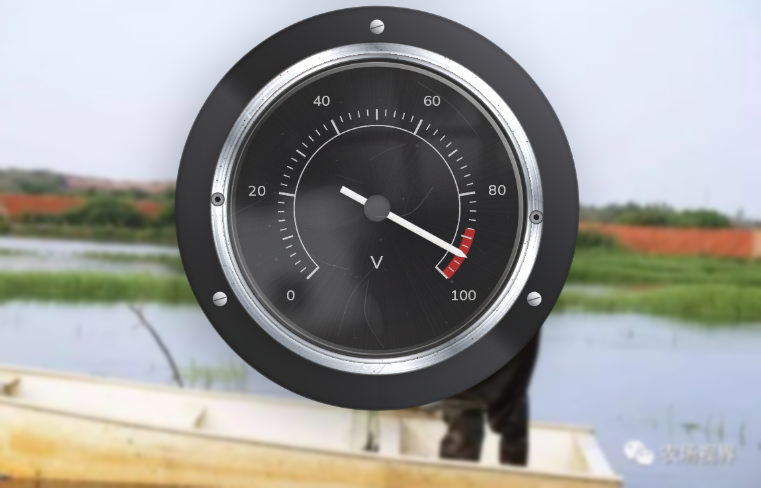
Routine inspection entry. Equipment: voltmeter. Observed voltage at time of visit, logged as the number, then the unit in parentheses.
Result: 94 (V)
